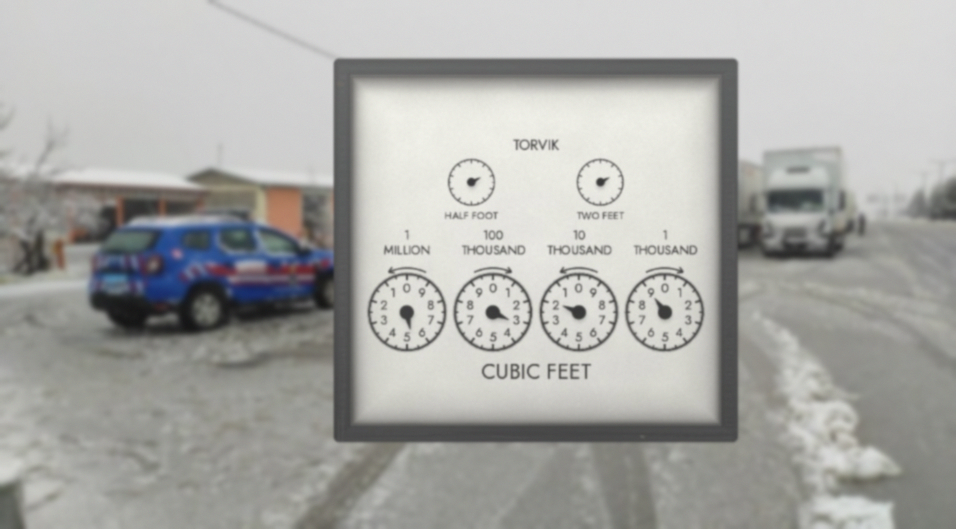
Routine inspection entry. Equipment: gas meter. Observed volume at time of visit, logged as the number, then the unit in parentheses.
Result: 531900 (ft³)
